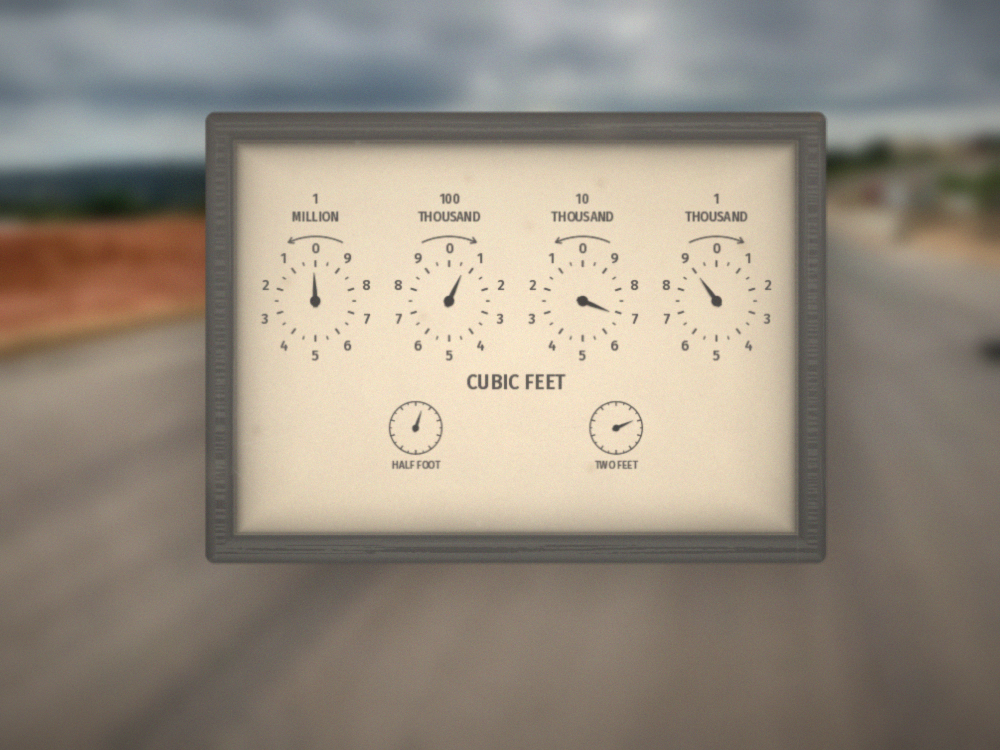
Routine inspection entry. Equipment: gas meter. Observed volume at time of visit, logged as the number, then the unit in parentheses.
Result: 6900 (ft³)
